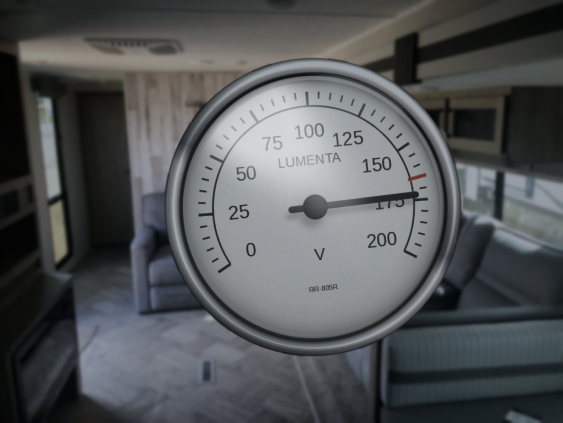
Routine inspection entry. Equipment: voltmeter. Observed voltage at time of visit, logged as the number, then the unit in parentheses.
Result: 172.5 (V)
